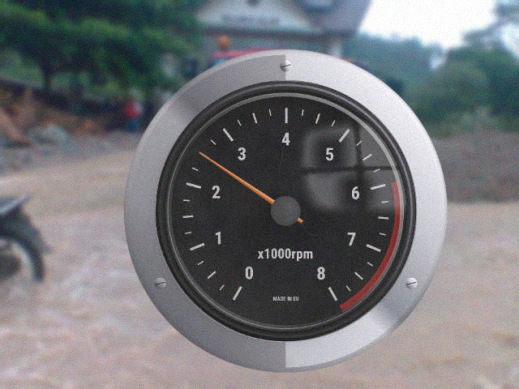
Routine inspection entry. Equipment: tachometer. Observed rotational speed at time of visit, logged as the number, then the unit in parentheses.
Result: 2500 (rpm)
